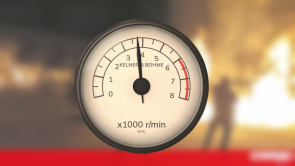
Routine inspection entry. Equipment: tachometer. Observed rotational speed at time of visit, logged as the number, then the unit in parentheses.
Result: 3750 (rpm)
